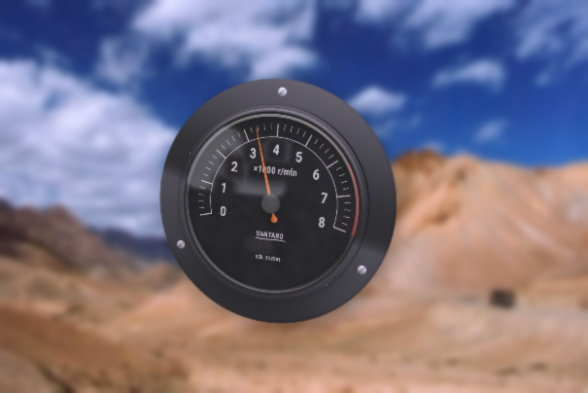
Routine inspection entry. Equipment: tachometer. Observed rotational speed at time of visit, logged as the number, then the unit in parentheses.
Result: 3400 (rpm)
